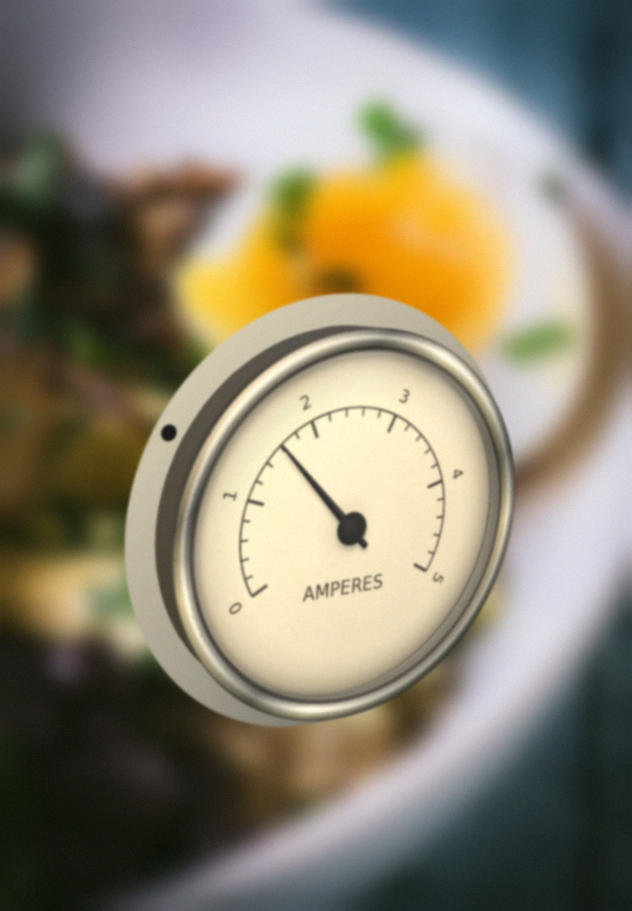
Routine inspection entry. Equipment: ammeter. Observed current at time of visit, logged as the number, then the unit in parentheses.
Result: 1.6 (A)
